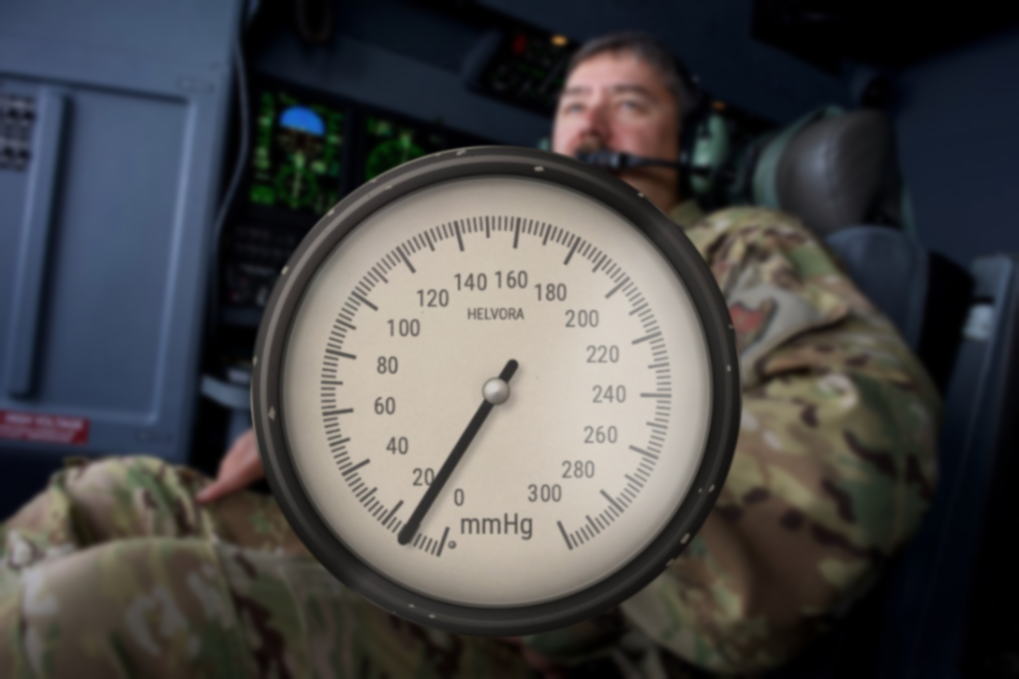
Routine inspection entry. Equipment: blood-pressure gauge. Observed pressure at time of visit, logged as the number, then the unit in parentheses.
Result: 12 (mmHg)
